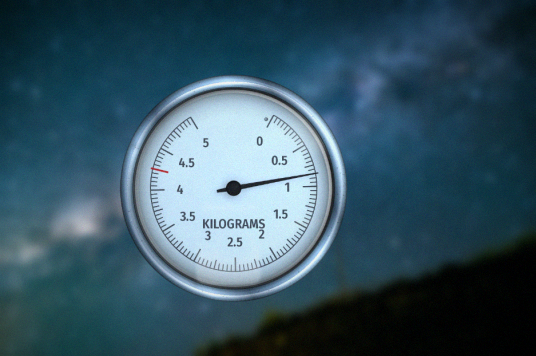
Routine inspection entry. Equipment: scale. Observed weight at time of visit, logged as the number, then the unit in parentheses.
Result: 0.85 (kg)
